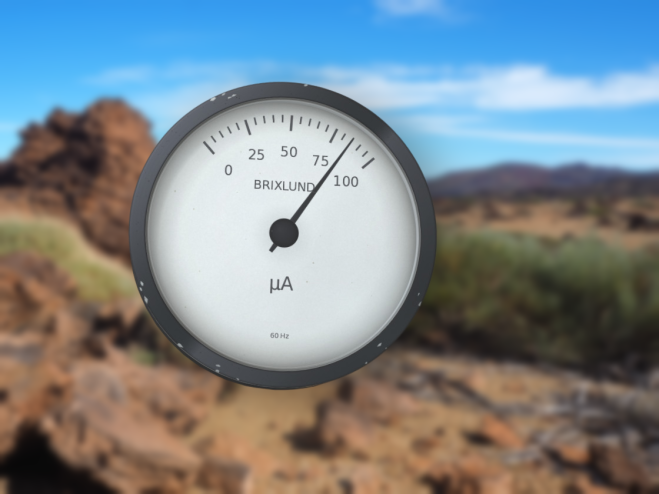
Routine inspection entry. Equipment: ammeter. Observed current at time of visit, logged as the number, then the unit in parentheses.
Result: 85 (µA)
